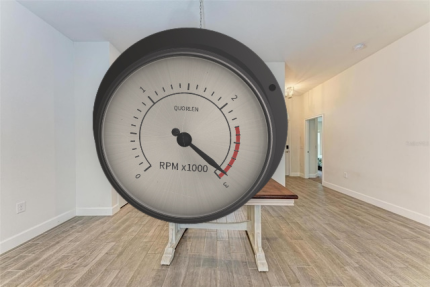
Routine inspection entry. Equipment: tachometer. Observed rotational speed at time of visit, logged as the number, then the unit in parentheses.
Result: 2900 (rpm)
